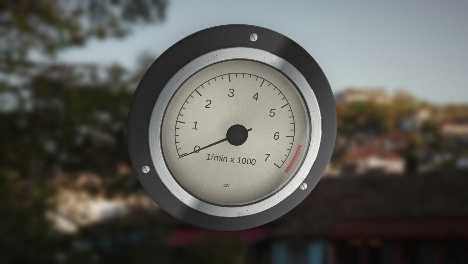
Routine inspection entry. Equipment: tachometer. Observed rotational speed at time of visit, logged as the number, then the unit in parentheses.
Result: 0 (rpm)
